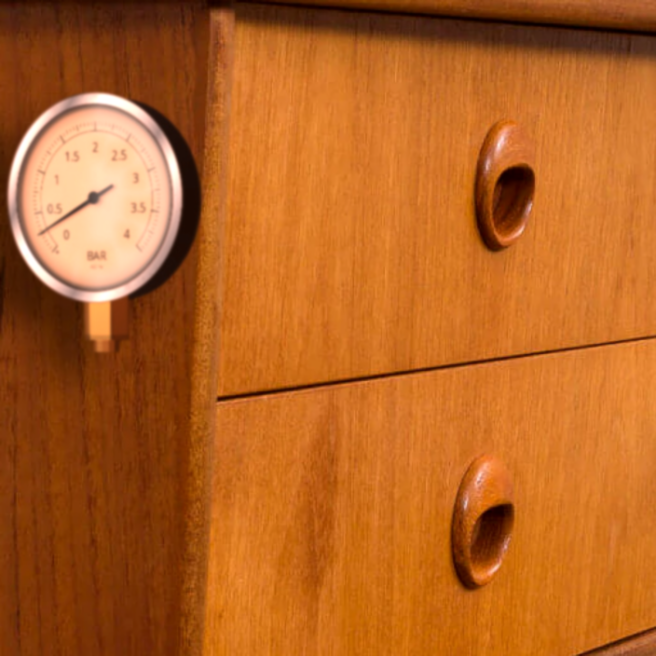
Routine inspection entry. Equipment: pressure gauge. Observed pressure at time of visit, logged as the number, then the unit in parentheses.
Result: 0.25 (bar)
